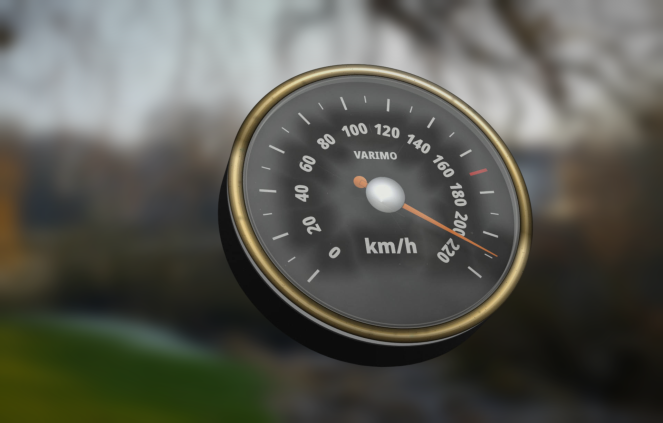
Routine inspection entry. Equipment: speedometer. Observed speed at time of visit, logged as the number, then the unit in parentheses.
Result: 210 (km/h)
